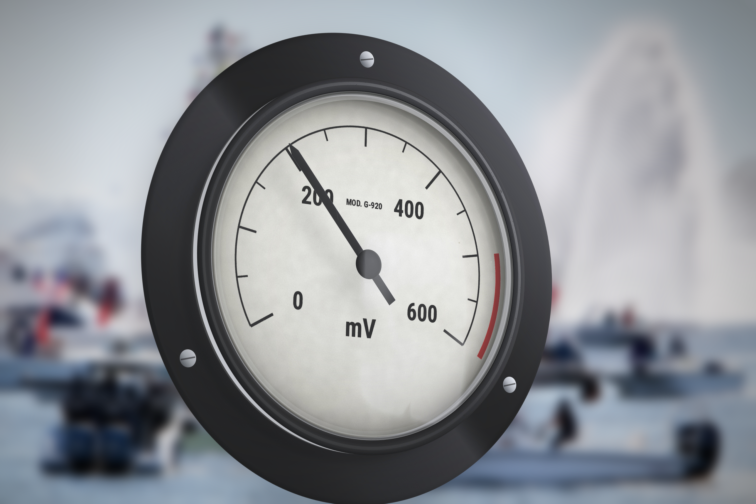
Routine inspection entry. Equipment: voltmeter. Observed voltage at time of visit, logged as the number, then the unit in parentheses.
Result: 200 (mV)
